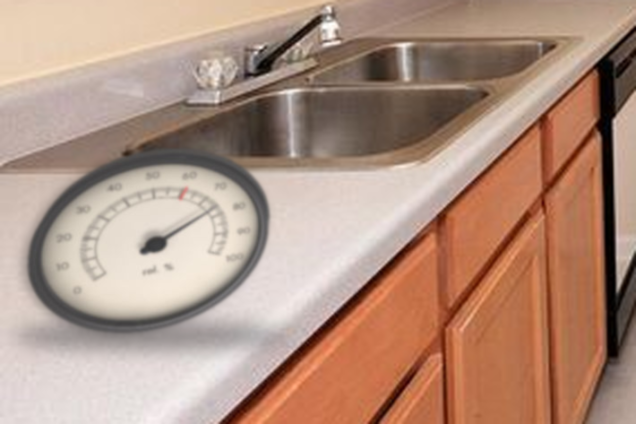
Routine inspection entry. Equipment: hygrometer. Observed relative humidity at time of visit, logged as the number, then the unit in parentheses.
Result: 75 (%)
